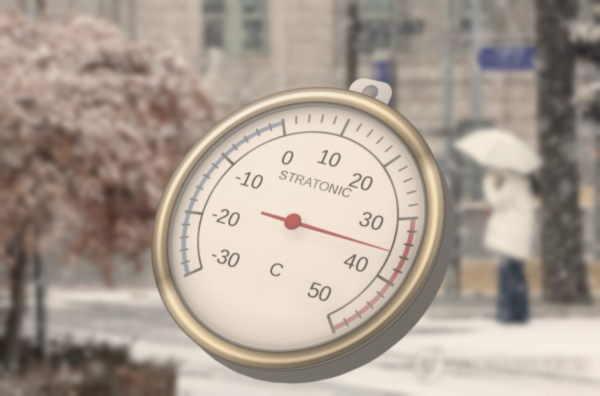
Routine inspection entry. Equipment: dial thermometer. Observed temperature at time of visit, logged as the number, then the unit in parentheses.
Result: 36 (°C)
